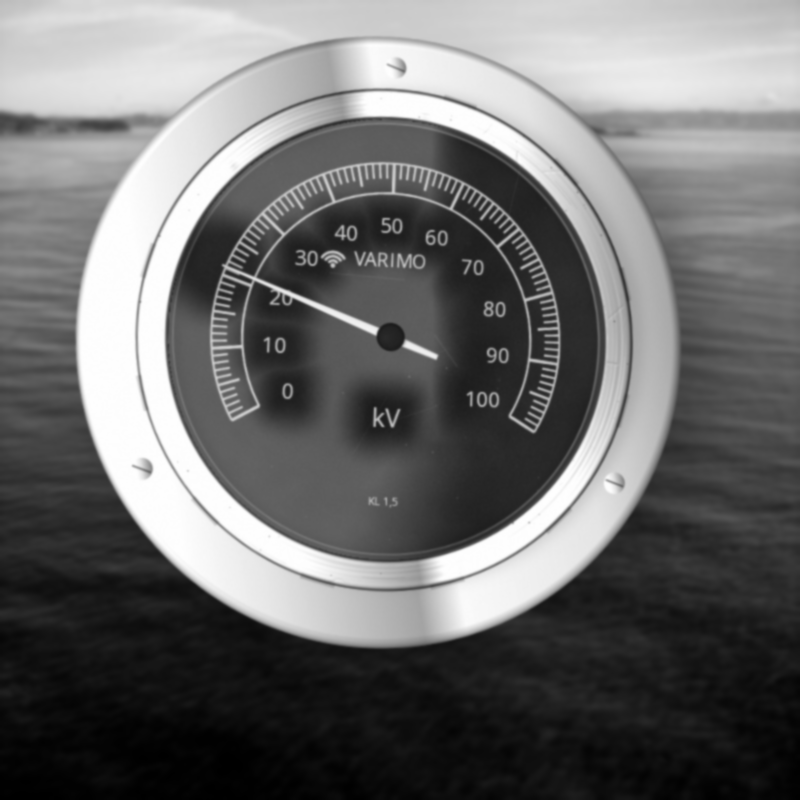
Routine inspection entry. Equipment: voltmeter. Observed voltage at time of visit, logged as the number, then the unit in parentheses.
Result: 21 (kV)
